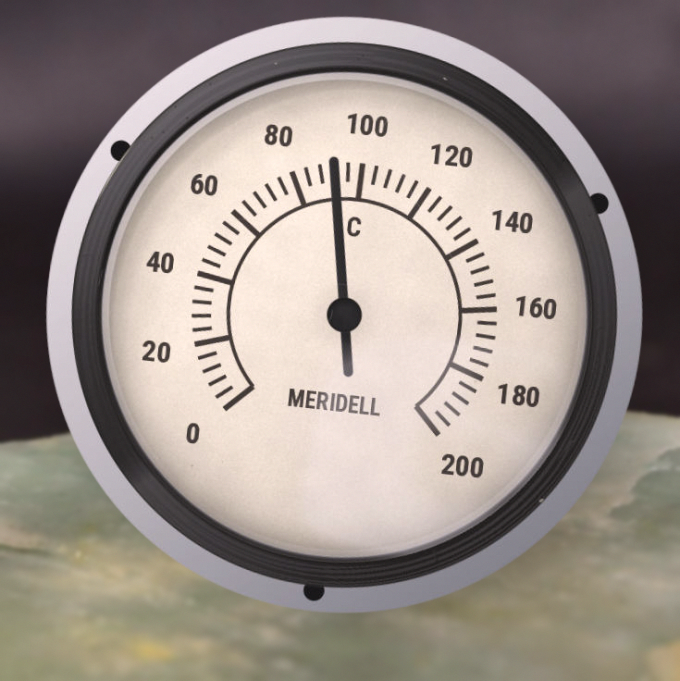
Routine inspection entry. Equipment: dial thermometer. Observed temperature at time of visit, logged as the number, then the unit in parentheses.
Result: 92 (°C)
